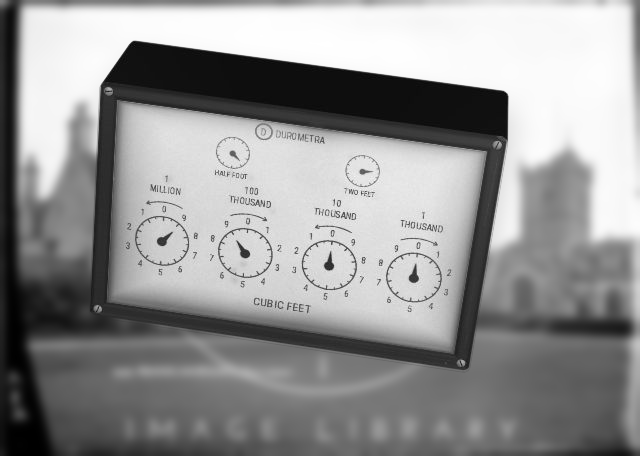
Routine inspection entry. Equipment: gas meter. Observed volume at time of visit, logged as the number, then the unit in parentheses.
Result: 890000 (ft³)
